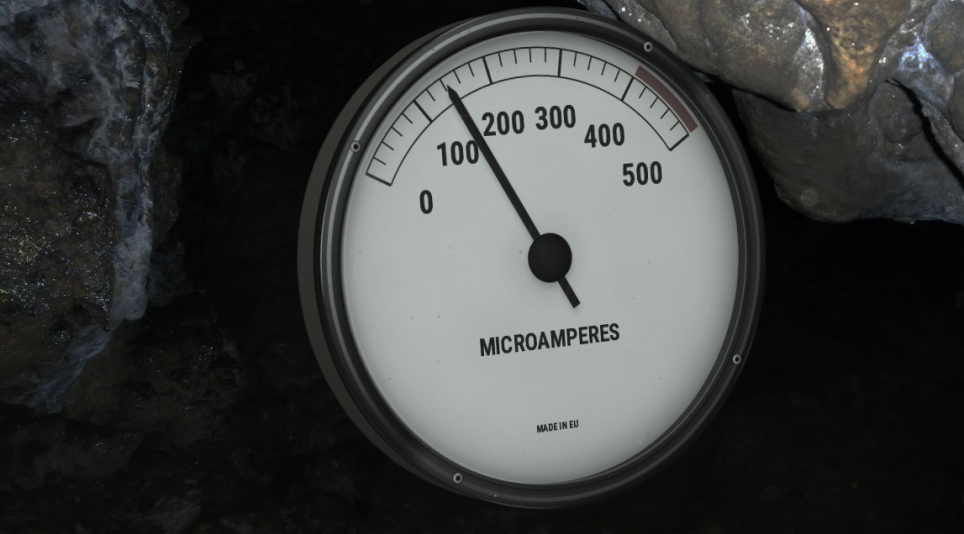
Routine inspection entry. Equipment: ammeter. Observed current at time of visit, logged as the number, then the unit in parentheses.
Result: 140 (µA)
